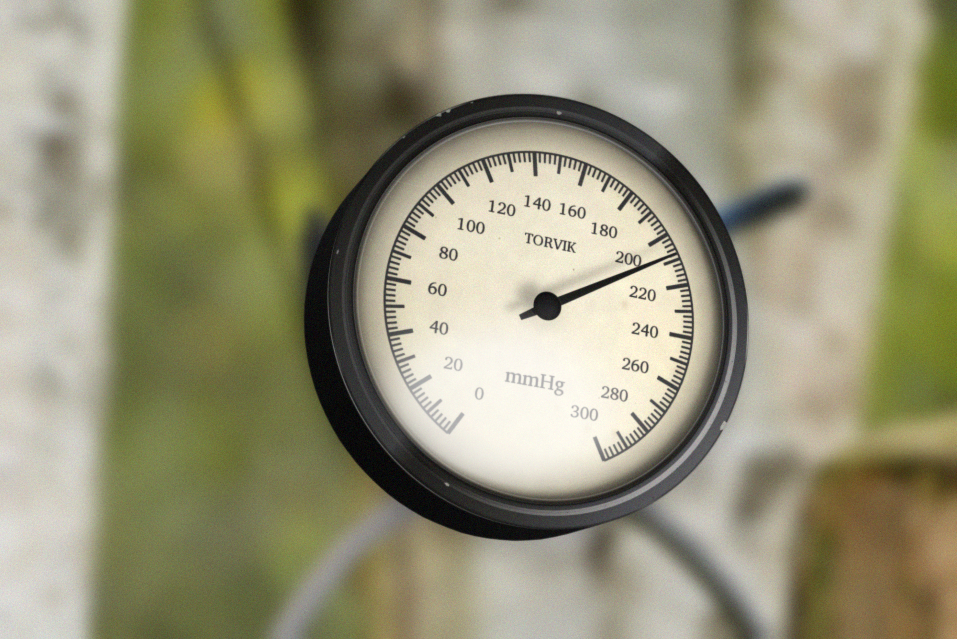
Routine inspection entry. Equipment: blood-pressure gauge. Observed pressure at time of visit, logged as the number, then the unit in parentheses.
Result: 208 (mmHg)
